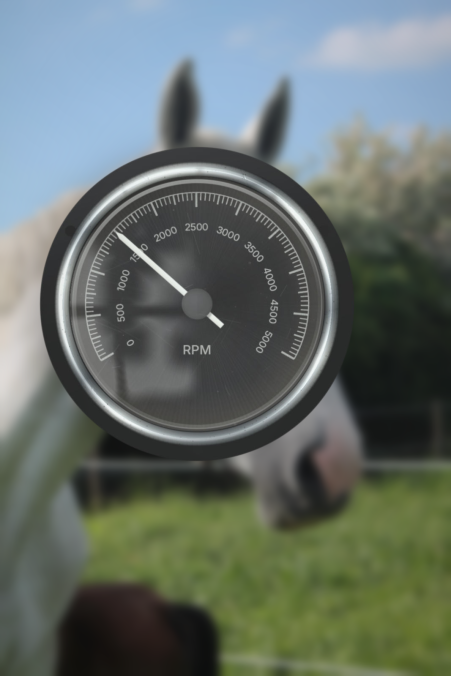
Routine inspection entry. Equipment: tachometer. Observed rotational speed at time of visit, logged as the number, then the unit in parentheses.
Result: 1500 (rpm)
